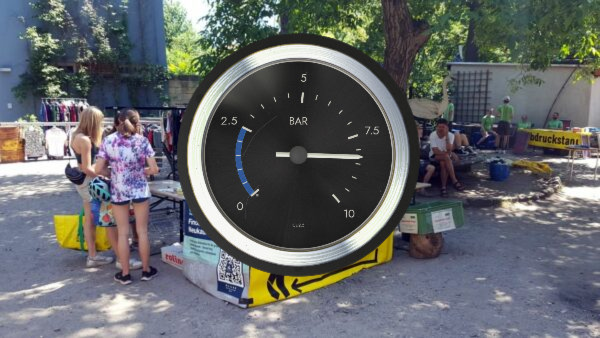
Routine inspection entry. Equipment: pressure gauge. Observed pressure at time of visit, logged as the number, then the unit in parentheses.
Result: 8.25 (bar)
